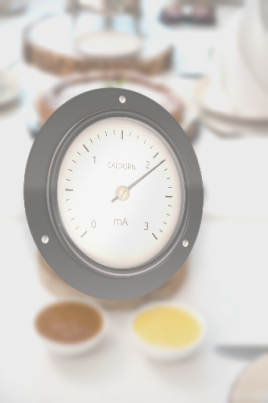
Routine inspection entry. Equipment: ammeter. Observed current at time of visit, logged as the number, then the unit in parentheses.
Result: 2.1 (mA)
